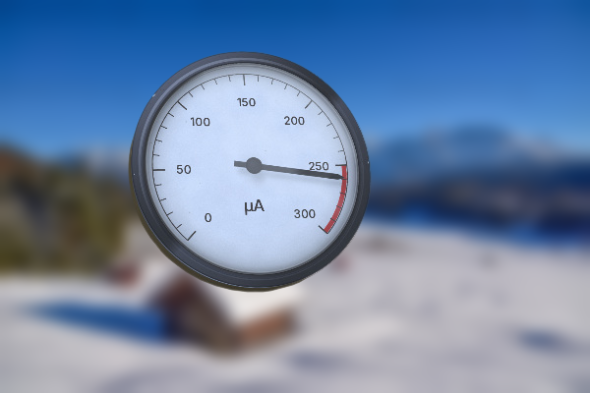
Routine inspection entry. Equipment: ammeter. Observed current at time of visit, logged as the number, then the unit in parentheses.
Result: 260 (µA)
